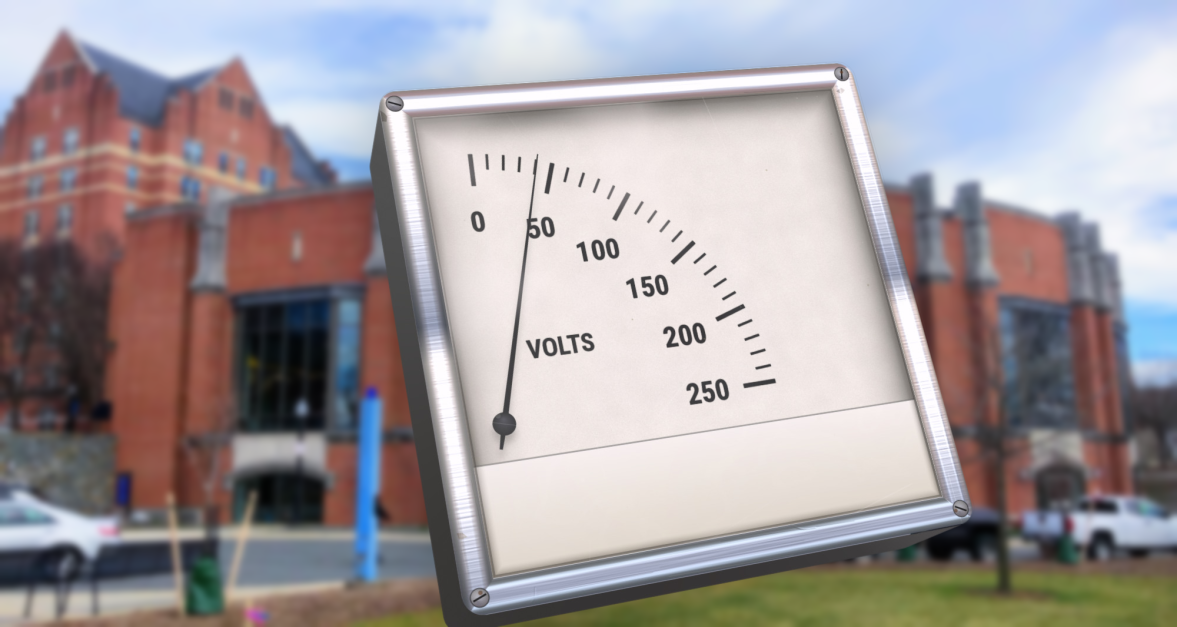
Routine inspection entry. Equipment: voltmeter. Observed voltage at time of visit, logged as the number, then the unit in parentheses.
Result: 40 (V)
